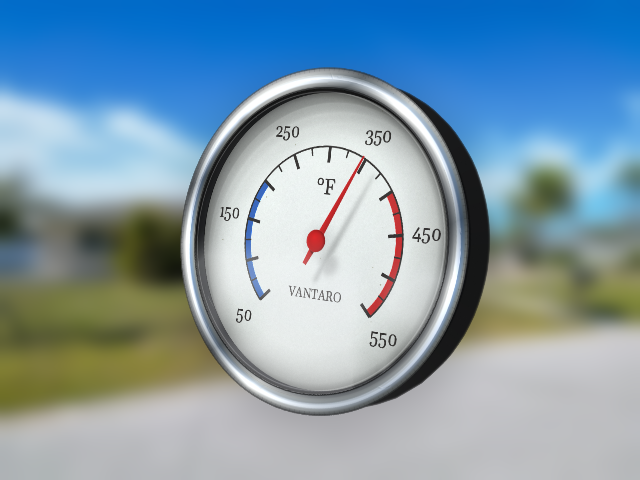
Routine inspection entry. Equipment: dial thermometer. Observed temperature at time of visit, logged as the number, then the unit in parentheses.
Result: 350 (°F)
